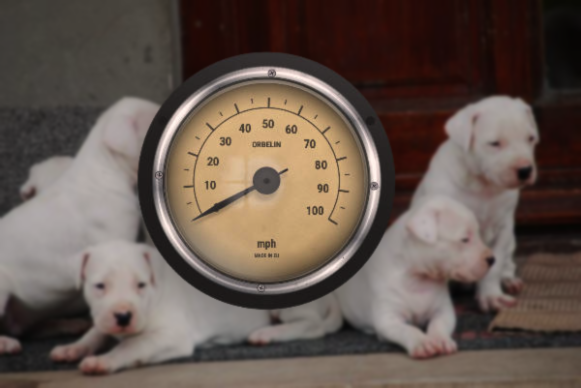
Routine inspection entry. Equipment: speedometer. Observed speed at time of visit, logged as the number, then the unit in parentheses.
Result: 0 (mph)
